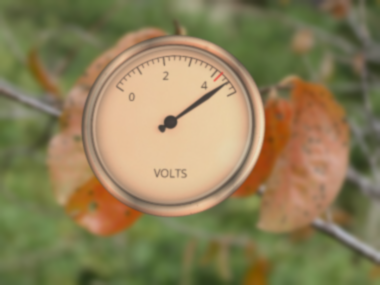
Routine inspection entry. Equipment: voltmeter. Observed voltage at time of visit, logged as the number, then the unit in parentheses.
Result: 4.6 (V)
